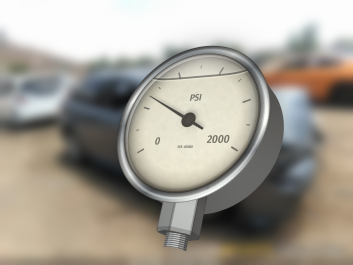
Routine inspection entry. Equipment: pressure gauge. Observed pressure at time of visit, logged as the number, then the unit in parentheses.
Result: 500 (psi)
